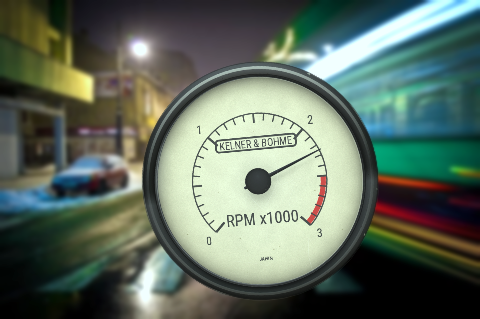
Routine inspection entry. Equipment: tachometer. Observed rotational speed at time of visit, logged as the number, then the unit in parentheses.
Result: 2250 (rpm)
